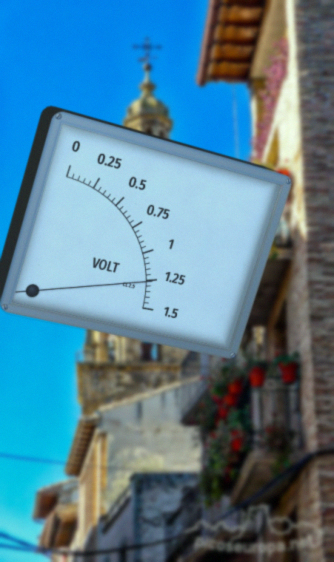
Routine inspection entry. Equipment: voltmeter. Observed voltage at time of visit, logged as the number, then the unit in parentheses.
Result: 1.25 (V)
